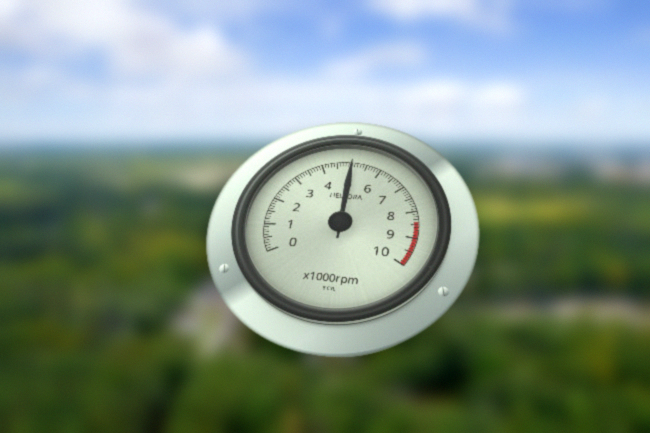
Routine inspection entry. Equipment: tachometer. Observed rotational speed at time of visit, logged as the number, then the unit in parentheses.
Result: 5000 (rpm)
